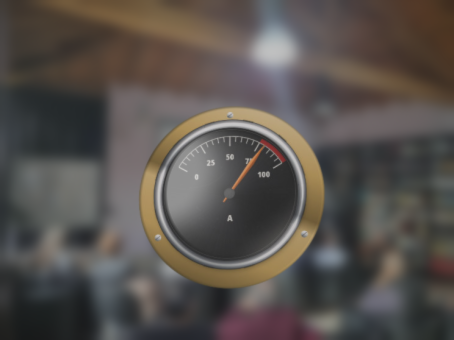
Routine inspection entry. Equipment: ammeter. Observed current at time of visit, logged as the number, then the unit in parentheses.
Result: 80 (A)
